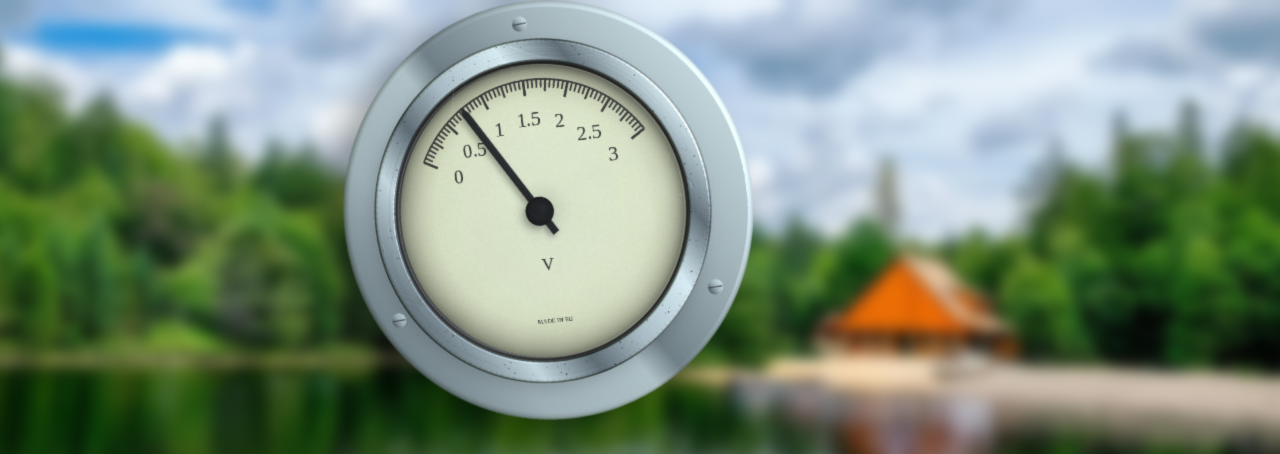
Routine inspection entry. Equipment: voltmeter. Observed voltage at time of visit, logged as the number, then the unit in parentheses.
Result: 0.75 (V)
